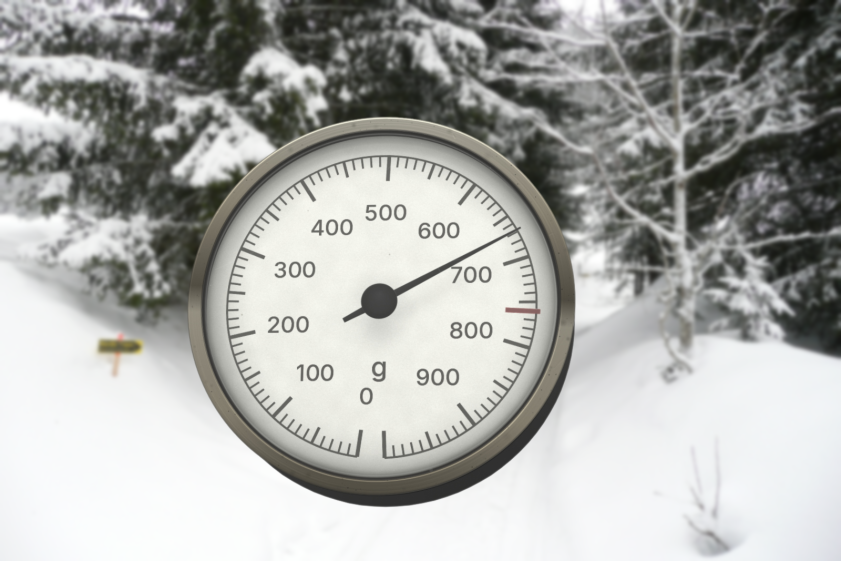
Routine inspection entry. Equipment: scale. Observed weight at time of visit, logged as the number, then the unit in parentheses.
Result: 670 (g)
